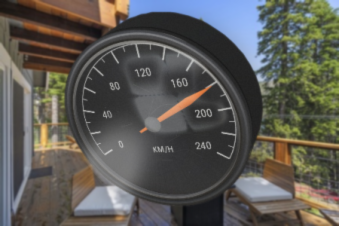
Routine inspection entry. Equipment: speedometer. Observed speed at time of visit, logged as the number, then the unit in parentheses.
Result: 180 (km/h)
